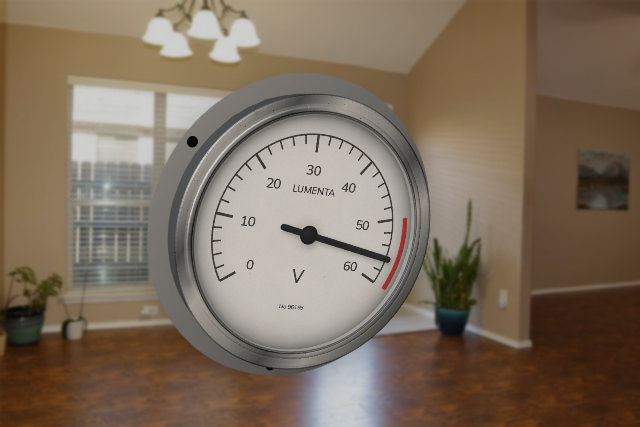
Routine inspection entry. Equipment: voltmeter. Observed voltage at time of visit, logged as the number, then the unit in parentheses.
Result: 56 (V)
